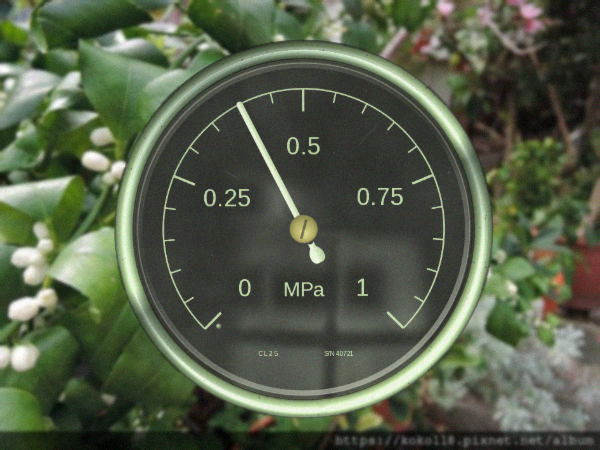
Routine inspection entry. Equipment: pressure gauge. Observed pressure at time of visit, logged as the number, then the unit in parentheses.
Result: 0.4 (MPa)
